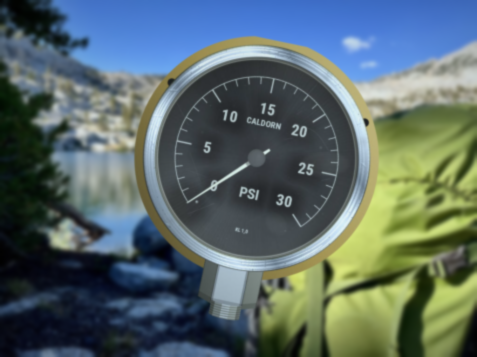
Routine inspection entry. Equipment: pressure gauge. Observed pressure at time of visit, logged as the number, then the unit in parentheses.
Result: 0 (psi)
